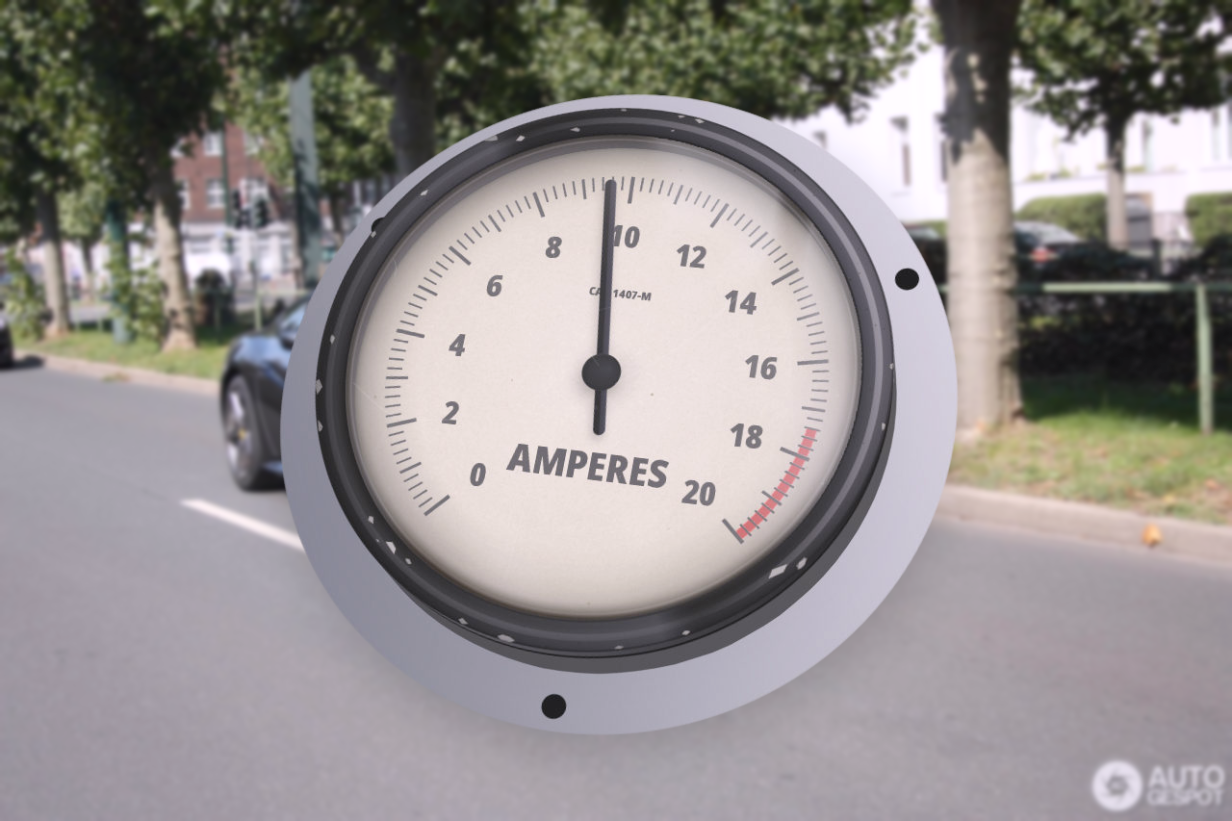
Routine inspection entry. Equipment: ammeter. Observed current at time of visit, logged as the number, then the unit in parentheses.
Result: 9.6 (A)
